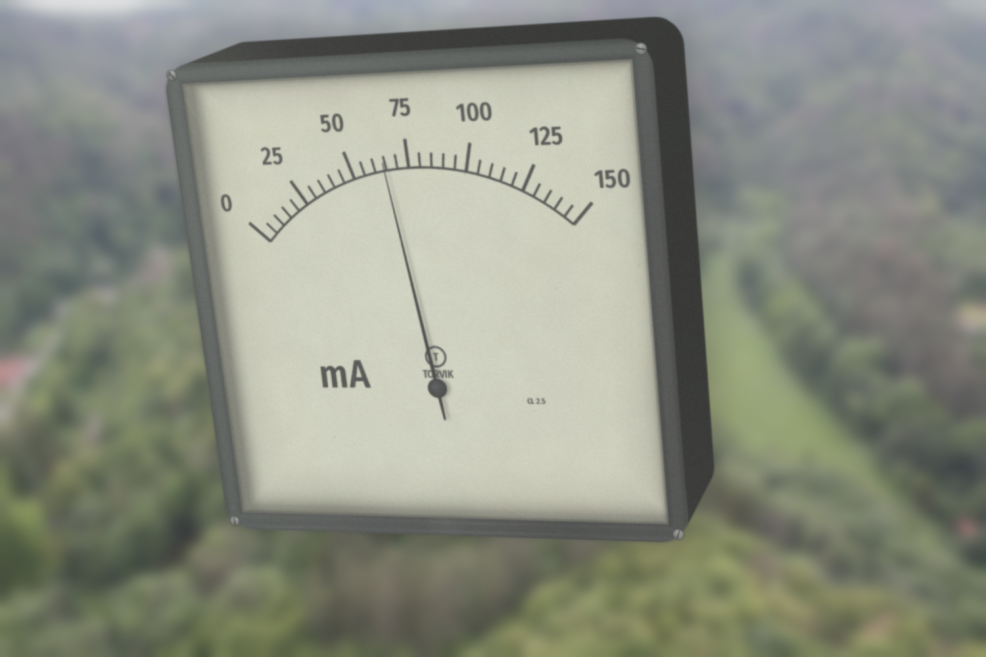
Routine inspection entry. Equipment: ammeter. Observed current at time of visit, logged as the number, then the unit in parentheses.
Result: 65 (mA)
